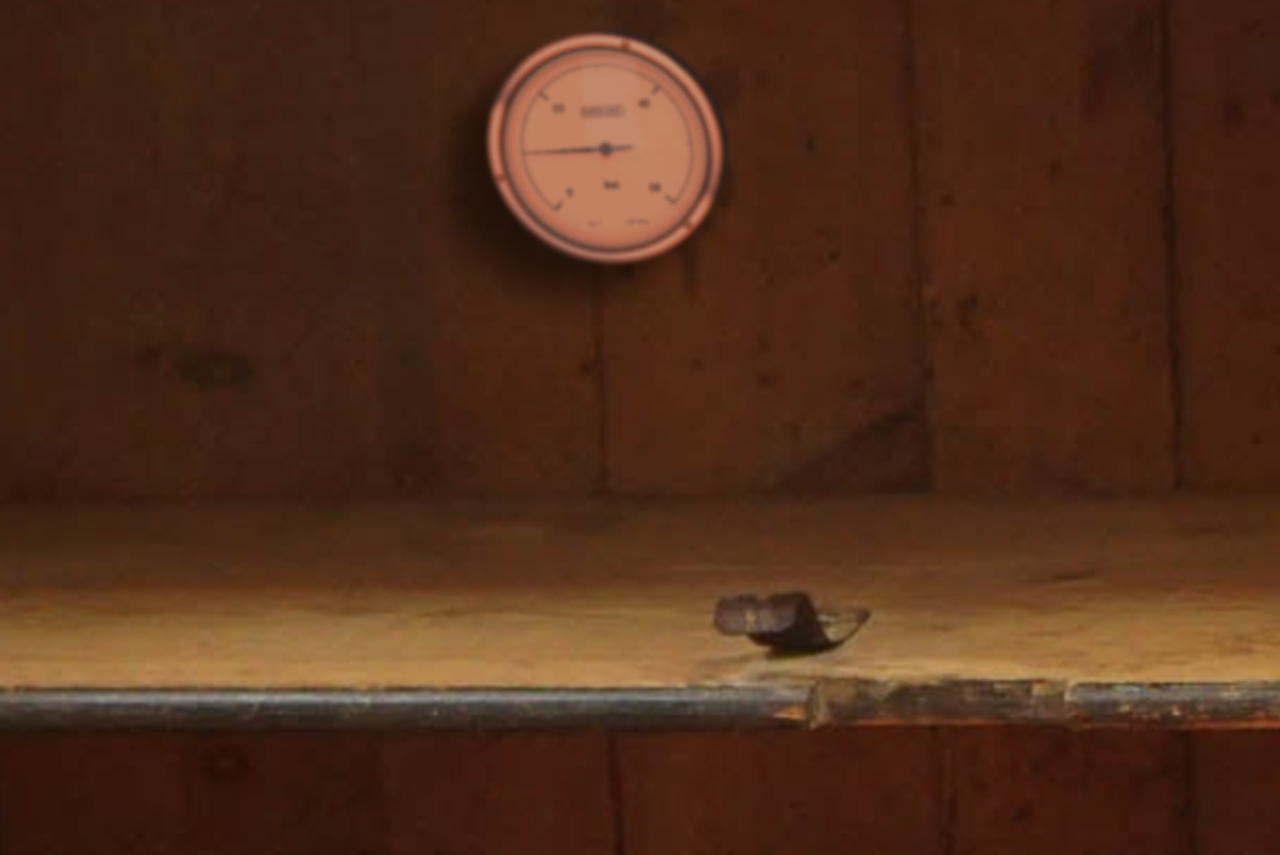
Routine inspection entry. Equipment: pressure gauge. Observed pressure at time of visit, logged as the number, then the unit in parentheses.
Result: 10 (bar)
